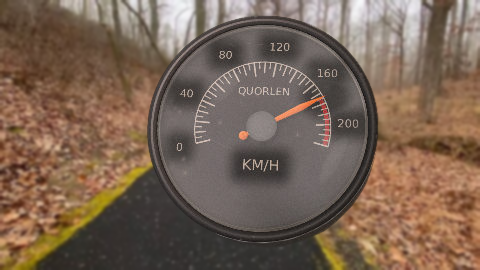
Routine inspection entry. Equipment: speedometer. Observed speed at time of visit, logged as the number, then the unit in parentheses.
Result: 175 (km/h)
